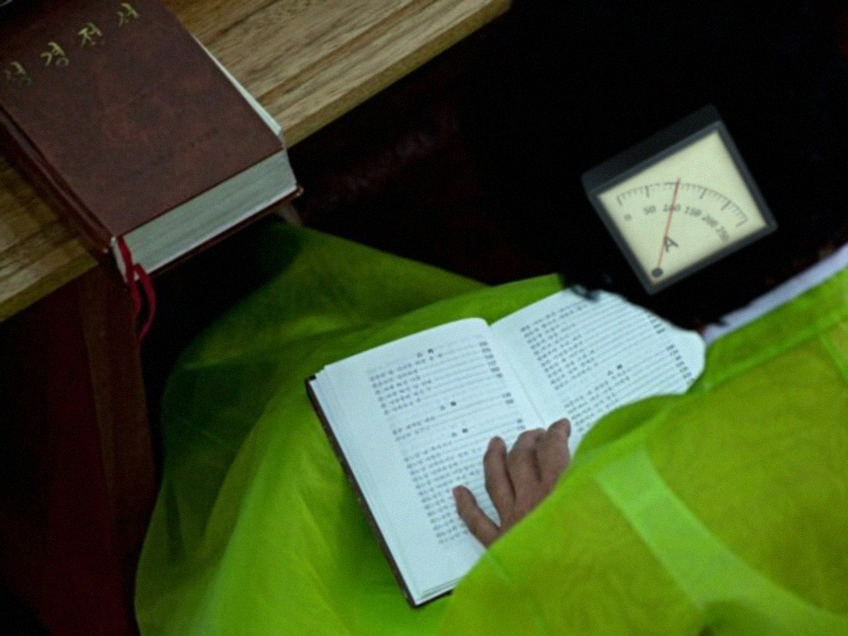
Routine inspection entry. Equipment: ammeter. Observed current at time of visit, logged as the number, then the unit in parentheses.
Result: 100 (A)
